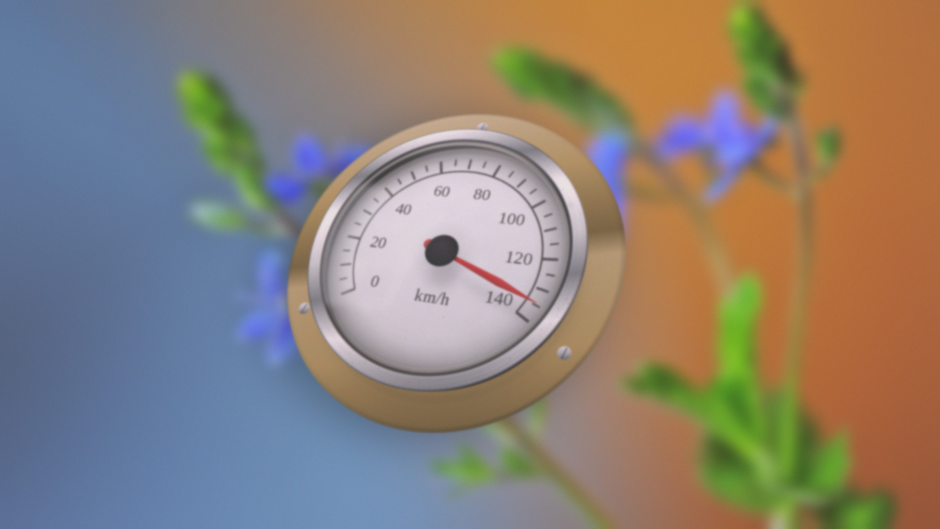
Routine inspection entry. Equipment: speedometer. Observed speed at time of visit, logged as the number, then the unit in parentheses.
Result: 135 (km/h)
